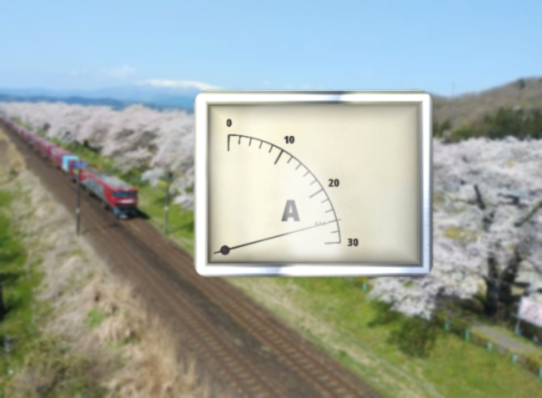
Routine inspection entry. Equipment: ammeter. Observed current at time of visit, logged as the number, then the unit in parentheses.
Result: 26 (A)
